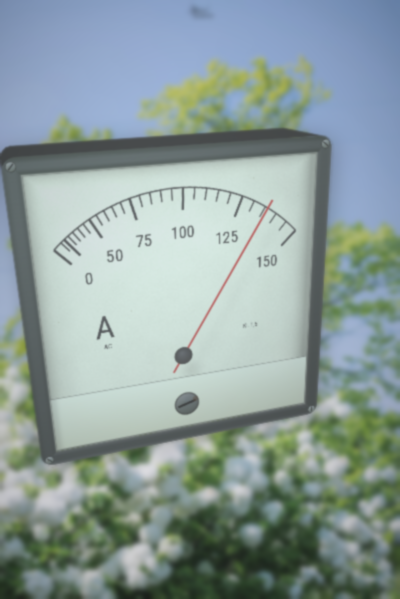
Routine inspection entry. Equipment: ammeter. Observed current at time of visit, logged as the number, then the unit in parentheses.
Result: 135 (A)
